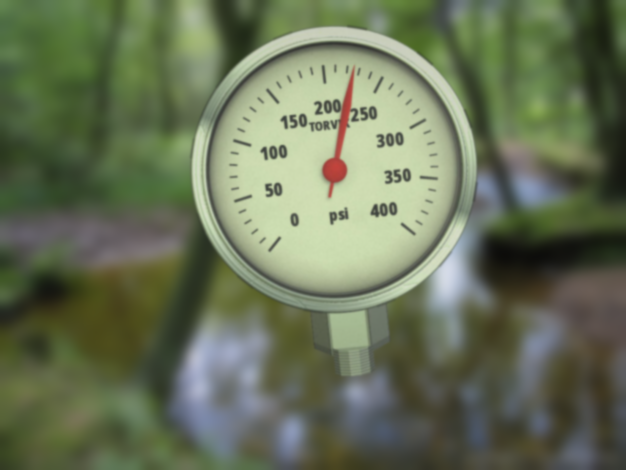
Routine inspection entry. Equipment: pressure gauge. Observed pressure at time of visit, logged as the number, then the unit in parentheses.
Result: 225 (psi)
